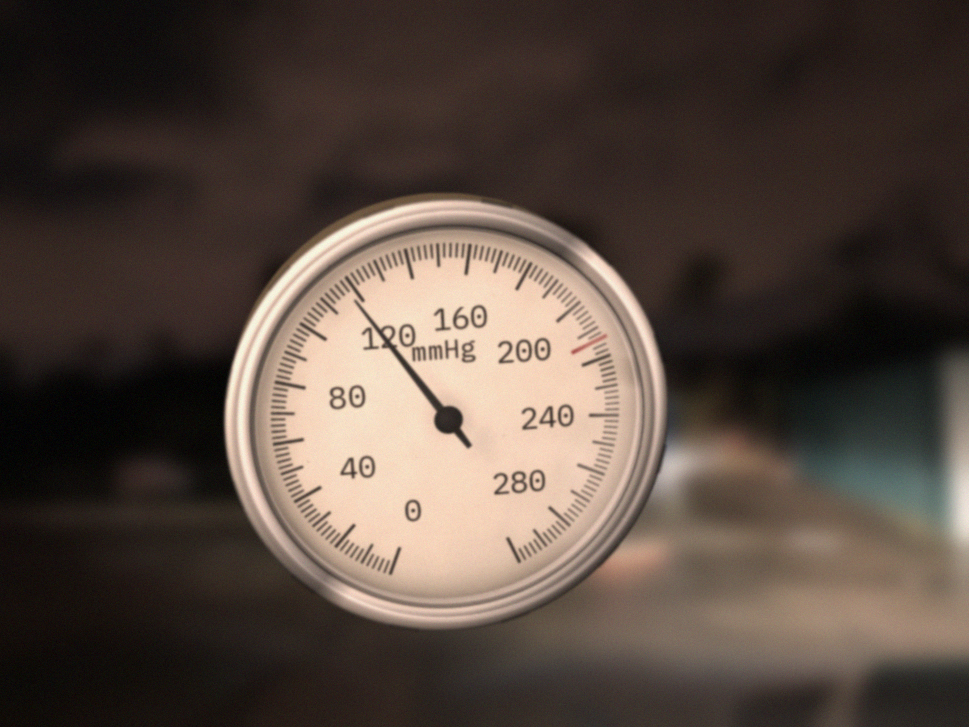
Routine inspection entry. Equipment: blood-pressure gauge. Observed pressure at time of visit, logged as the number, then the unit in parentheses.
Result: 118 (mmHg)
